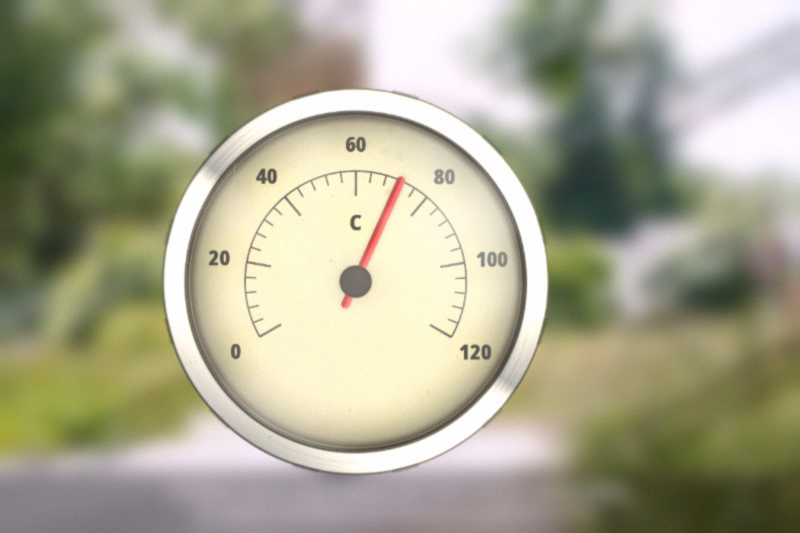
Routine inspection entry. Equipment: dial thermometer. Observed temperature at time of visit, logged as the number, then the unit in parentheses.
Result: 72 (°C)
